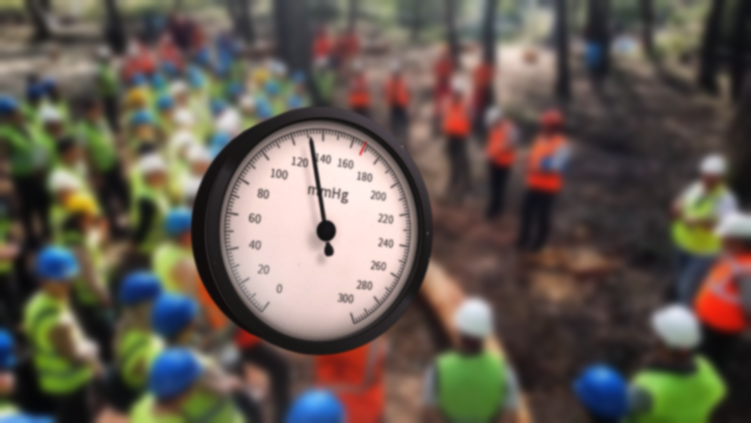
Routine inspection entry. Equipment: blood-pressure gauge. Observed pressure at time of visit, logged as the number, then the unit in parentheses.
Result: 130 (mmHg)
